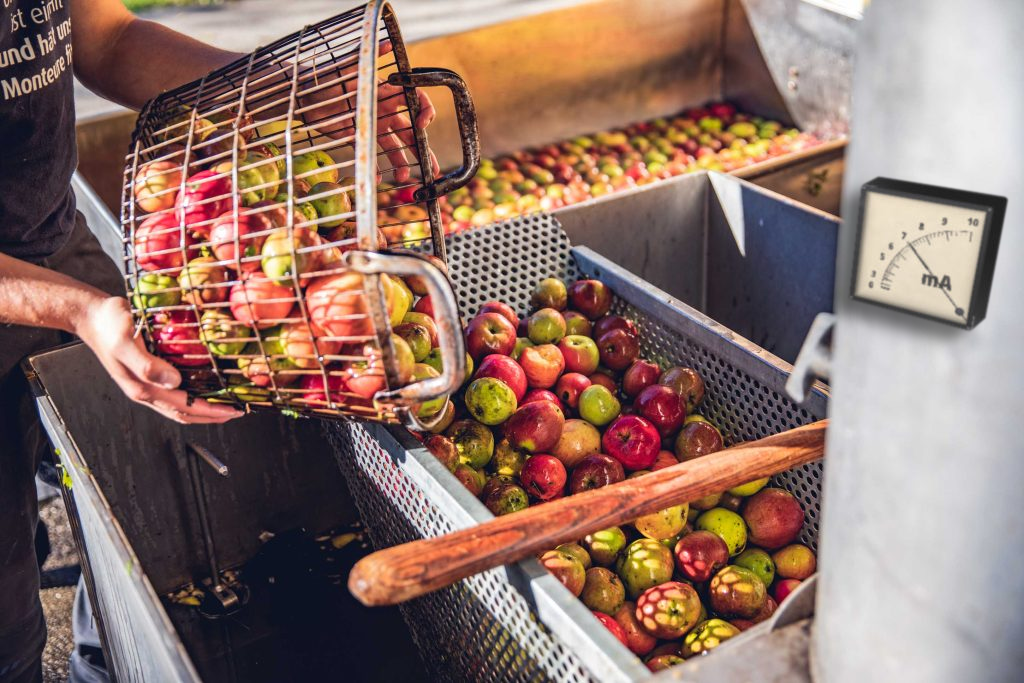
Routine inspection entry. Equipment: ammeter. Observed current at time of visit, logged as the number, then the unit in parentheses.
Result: 7 (mA)
